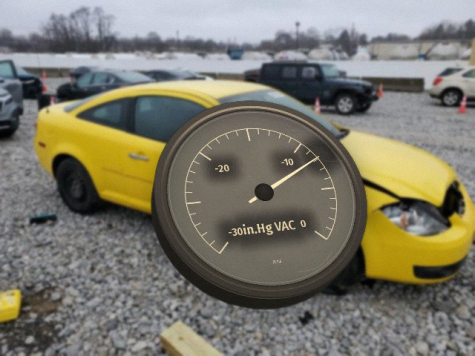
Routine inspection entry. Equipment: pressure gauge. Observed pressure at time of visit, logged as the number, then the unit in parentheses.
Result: -8 (inHg)
